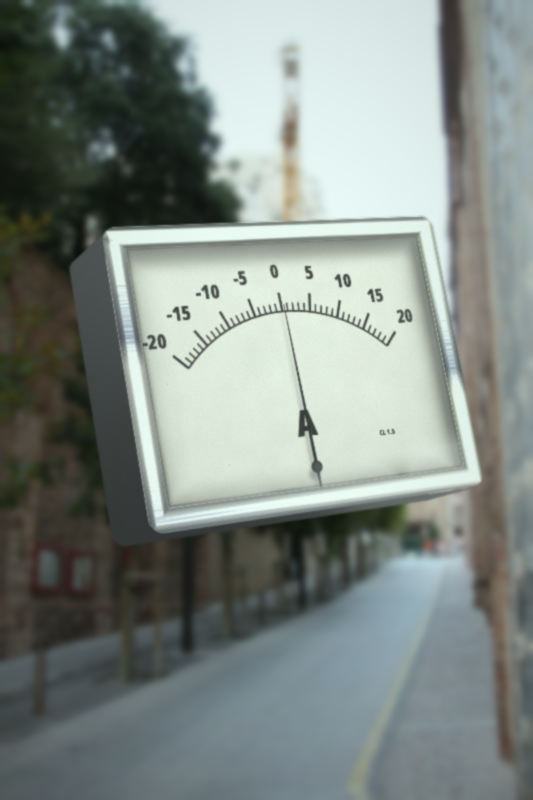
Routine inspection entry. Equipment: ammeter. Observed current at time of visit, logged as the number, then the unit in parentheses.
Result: 0 (A)
